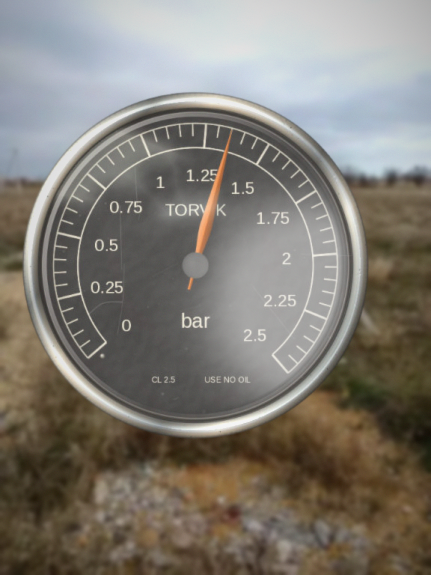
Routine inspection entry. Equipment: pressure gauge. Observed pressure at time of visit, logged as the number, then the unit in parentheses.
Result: 1.35 (bar)
